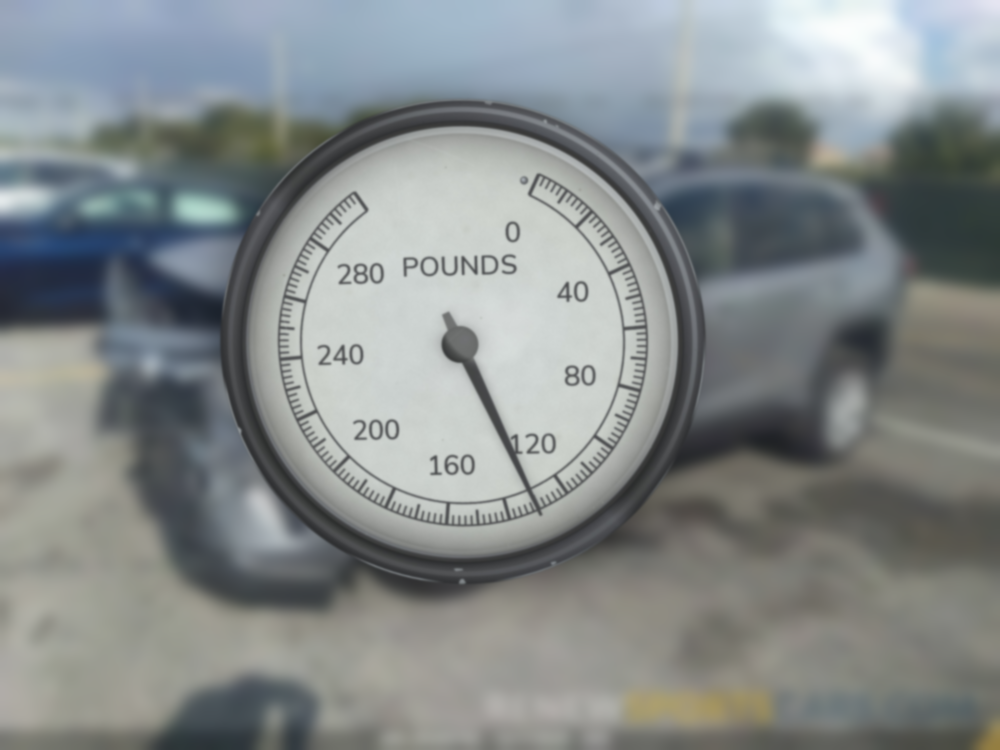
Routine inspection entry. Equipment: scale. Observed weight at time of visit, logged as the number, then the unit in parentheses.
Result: 130 (lb)
